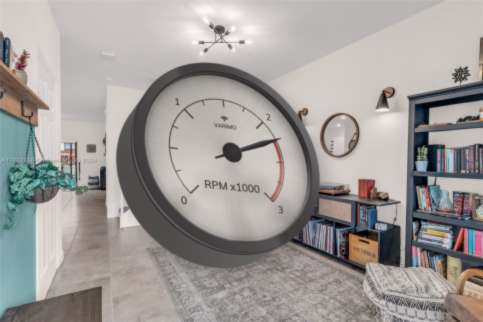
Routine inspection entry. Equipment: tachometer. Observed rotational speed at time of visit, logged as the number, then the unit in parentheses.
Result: 2250 (rpm)
